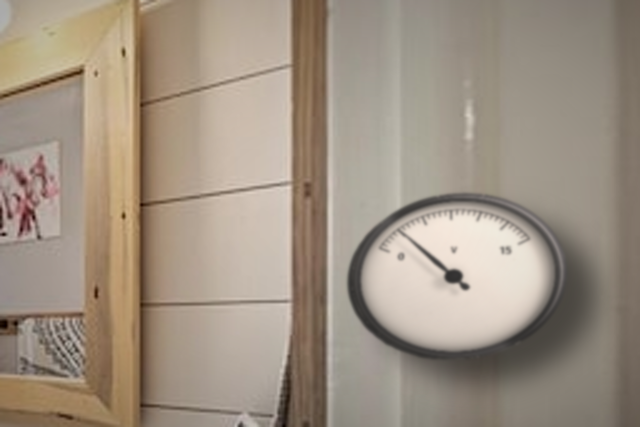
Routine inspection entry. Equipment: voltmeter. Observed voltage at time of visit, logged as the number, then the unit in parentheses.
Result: 2.5 (V)
